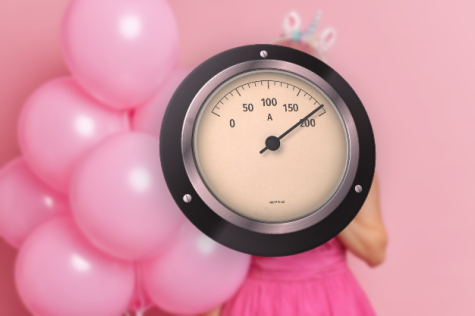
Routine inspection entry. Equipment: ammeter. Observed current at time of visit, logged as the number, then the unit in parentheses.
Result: 190 (A)
